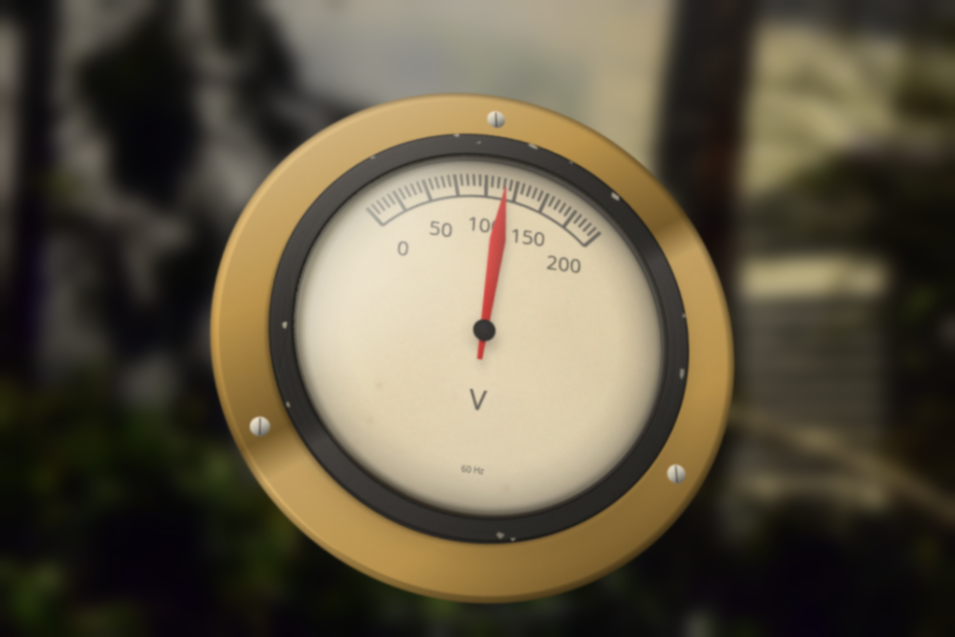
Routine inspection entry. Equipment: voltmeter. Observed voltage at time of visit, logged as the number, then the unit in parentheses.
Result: 115 (V)
